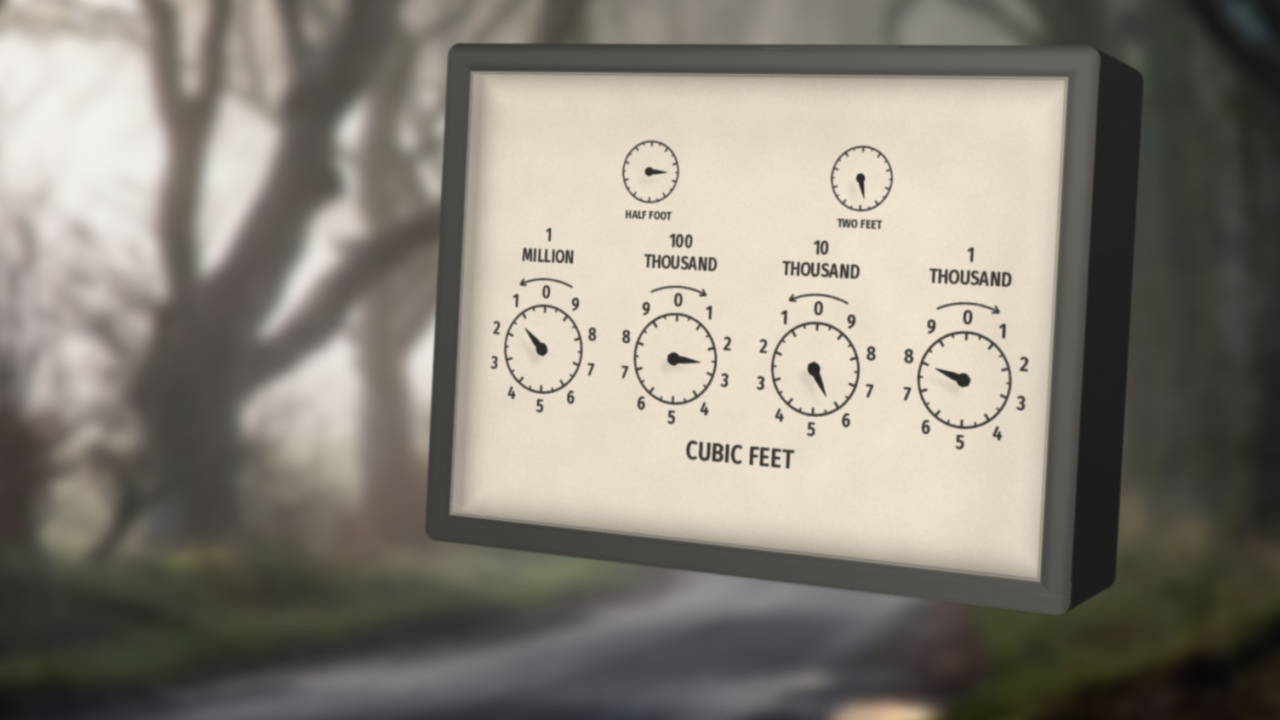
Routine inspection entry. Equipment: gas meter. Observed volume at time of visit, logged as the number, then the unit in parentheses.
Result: 125800 (ft³)
